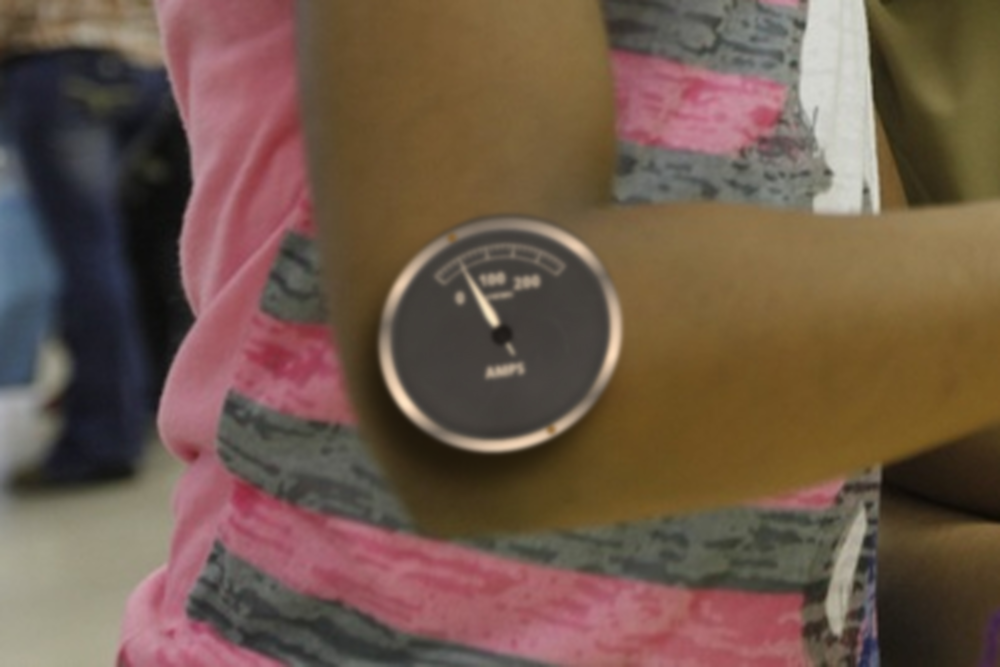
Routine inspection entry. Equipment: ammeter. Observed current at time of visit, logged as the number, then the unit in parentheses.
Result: 50 (A)
